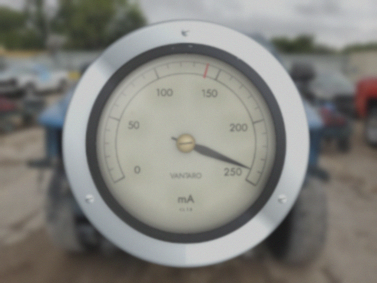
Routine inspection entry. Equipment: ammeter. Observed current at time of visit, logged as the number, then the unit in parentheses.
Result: 240 (mA)
